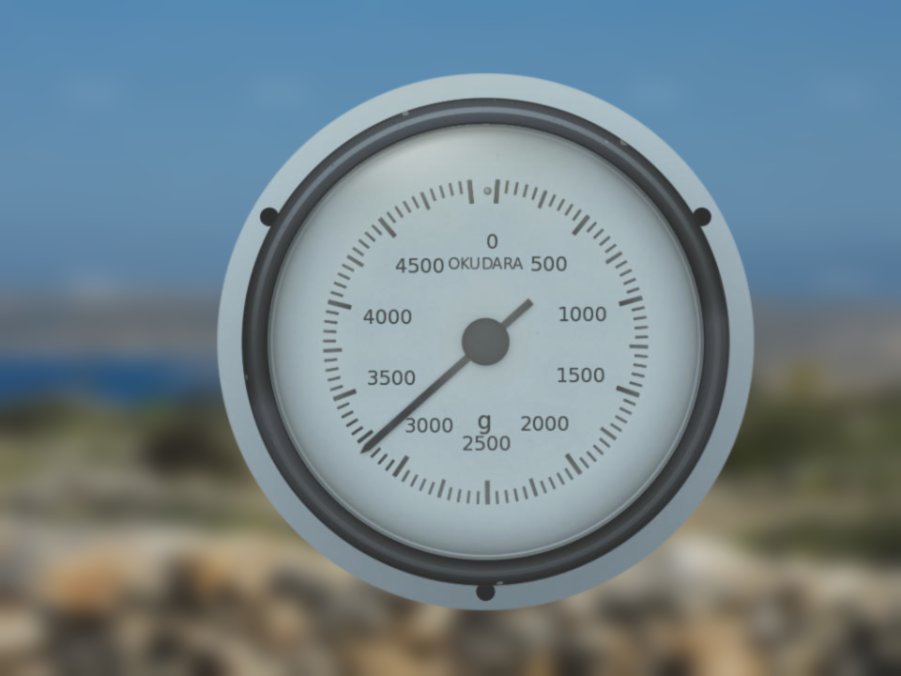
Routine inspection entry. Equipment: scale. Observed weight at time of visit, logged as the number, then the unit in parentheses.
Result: 3200 (g)
